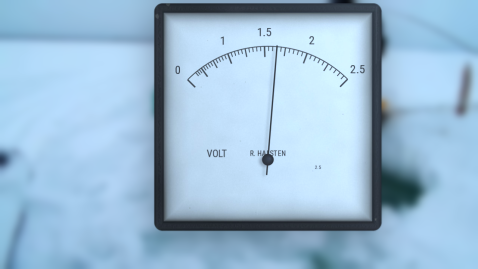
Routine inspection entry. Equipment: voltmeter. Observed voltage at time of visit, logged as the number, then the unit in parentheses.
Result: 1.65 (V)
